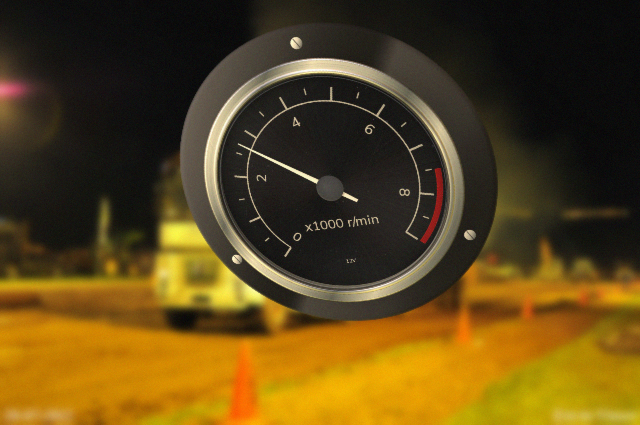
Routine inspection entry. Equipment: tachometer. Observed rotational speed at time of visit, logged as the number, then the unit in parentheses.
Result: 2750 (rpm)
